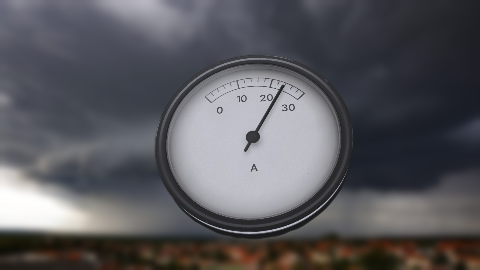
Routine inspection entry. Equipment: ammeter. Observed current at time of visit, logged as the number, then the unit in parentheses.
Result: 24 (A)
